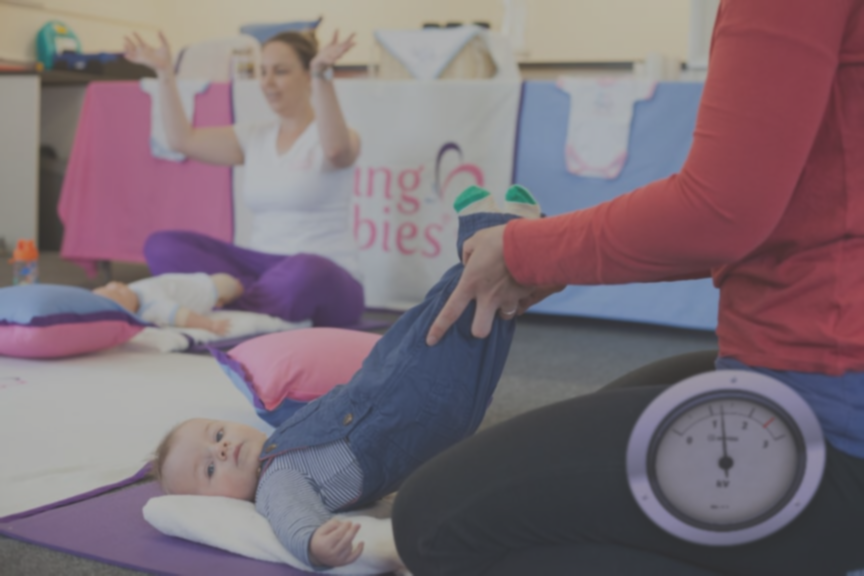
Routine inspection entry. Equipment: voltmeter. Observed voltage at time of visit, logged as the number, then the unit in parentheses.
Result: 1.25 (kV)
